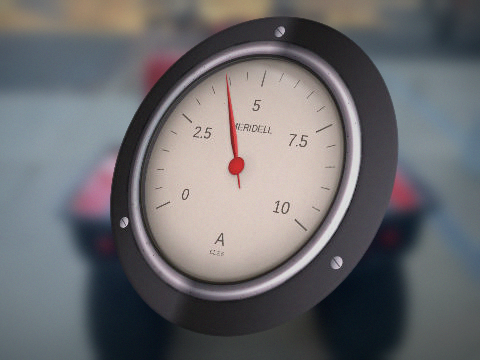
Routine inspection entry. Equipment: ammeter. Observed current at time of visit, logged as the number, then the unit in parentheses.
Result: 4 (A)
